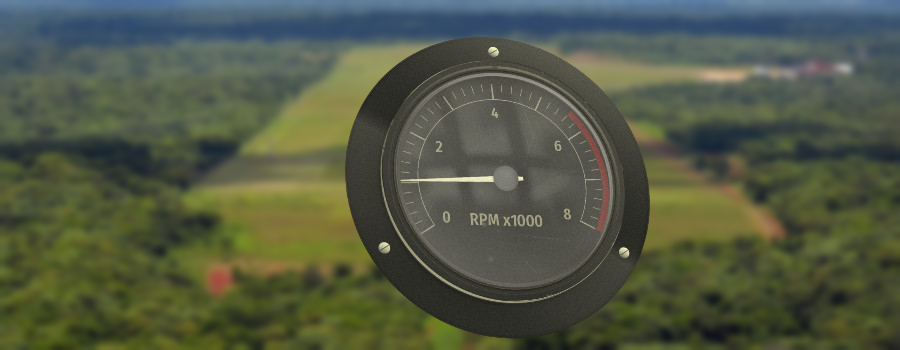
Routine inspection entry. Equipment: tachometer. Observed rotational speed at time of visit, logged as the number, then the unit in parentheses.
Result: 1000 (rpm)
